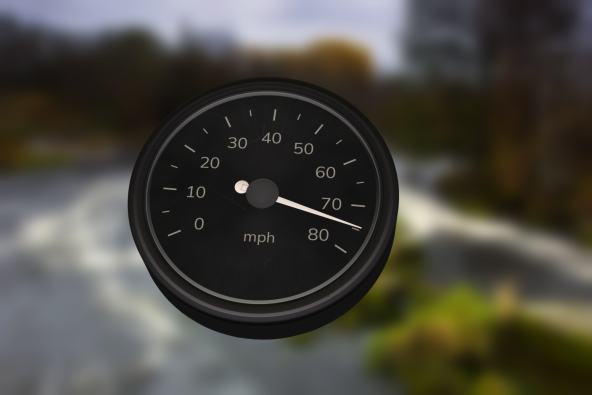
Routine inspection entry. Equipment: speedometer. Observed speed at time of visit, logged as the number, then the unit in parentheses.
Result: 75 (mph)
